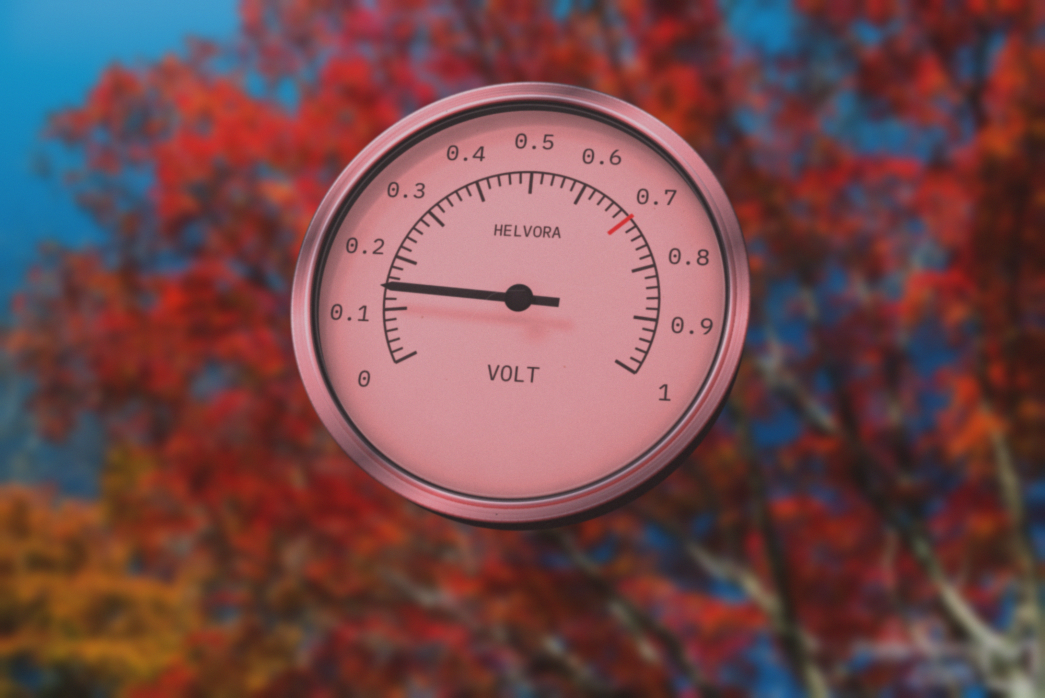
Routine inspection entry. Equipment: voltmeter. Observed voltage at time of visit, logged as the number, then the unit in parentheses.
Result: 0.14 (V)
